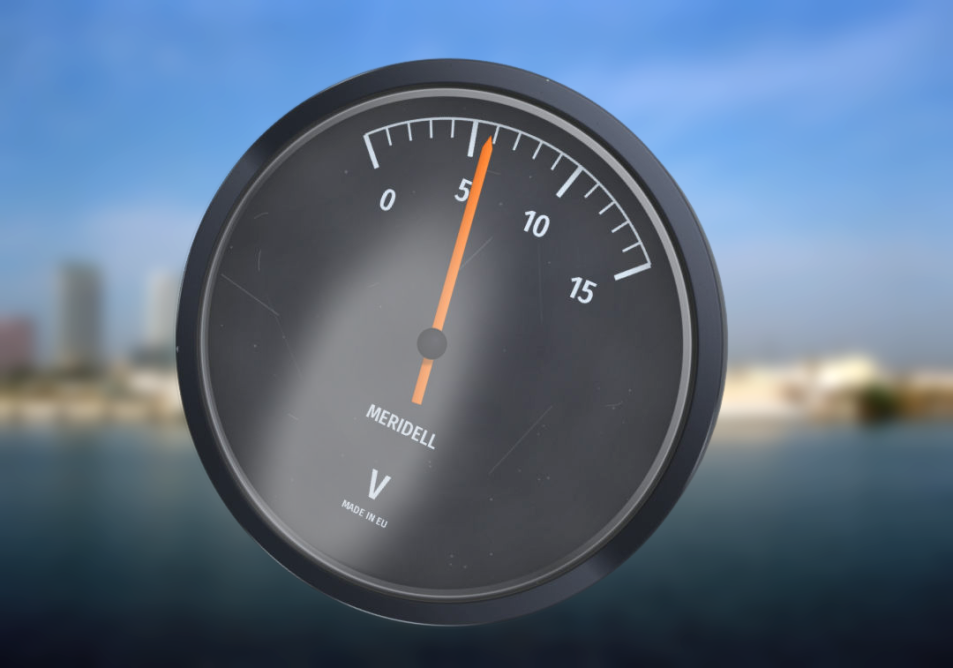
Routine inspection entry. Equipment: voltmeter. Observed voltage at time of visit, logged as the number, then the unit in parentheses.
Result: 6 (V)
